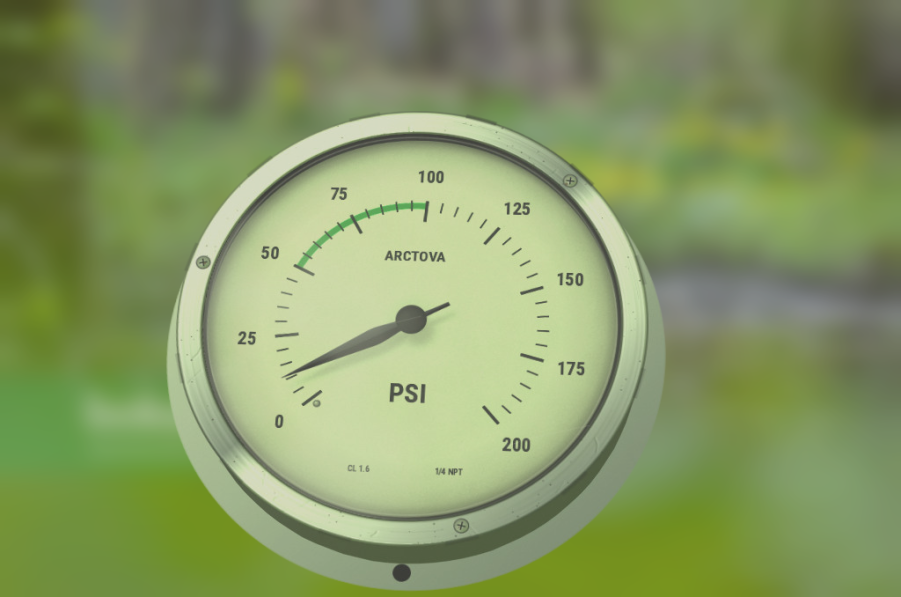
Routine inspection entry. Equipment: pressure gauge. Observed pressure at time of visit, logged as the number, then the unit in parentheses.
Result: 10 (psi)
